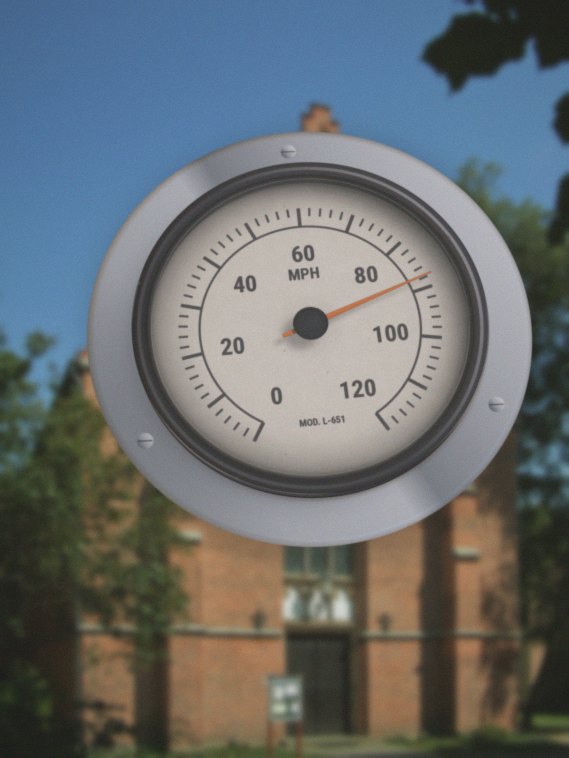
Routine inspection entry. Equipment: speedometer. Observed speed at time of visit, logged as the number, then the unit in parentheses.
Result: 88 (mph)
